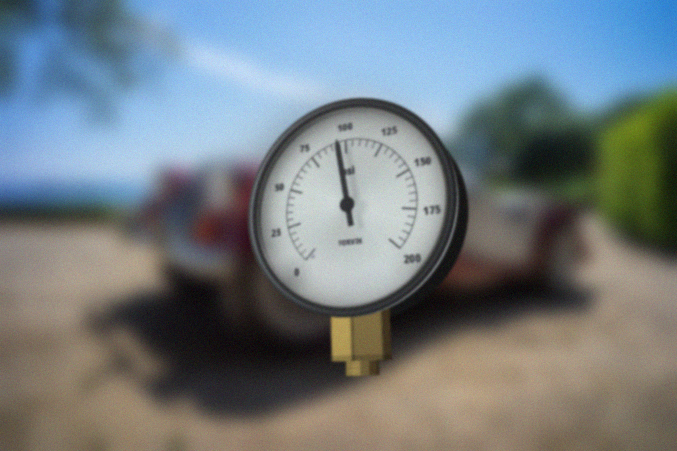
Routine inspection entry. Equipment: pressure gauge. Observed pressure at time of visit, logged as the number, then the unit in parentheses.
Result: 95 (psi)
